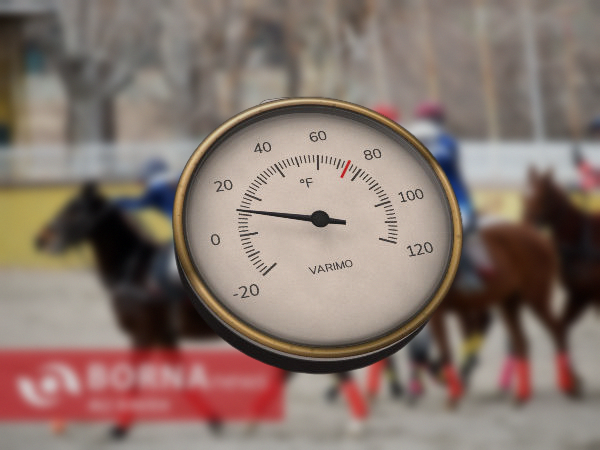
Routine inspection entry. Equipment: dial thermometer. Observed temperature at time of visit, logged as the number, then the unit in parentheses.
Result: 10 (°F)
